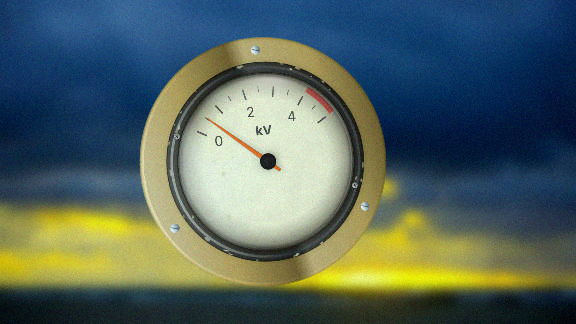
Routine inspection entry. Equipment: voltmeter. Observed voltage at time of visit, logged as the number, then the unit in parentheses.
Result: 0.5 (kV)
